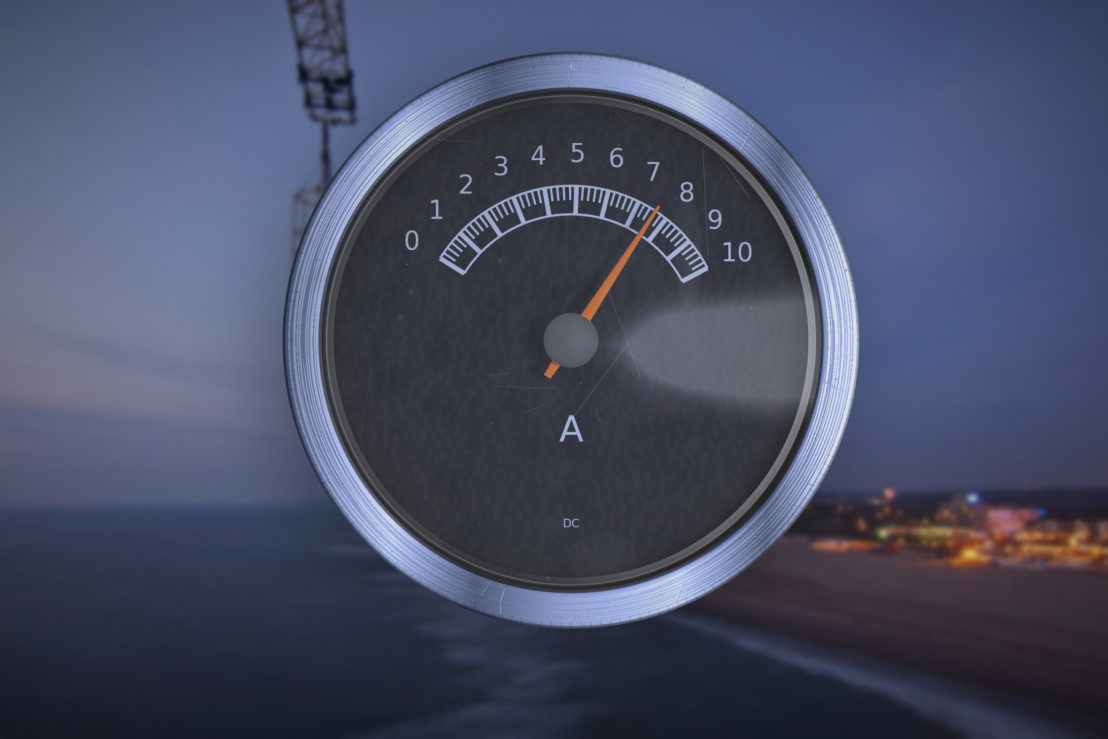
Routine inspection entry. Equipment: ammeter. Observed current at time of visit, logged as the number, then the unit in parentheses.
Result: 7.6 (A)
